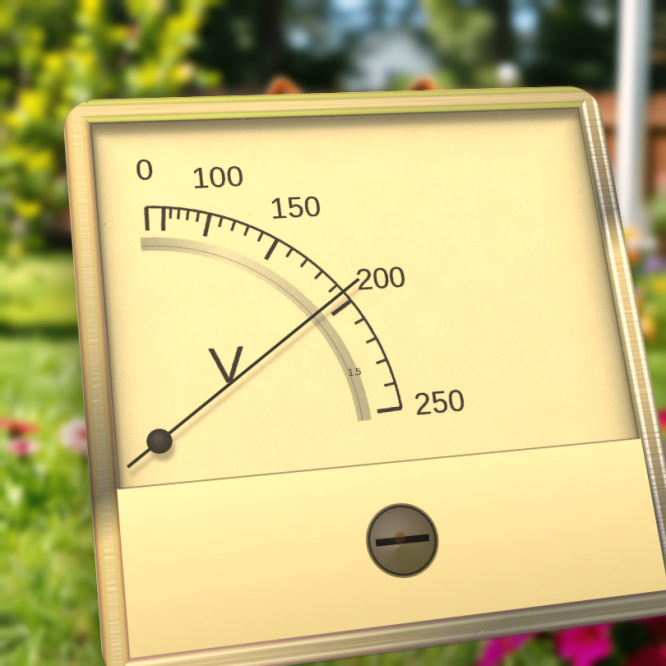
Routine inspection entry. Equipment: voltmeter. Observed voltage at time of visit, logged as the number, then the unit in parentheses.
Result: 195 (V)
